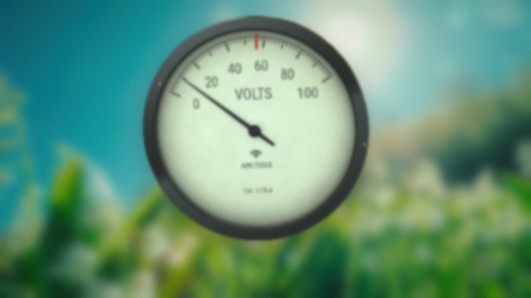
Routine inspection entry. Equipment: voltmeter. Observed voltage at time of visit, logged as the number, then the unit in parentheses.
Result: 10 (V)
